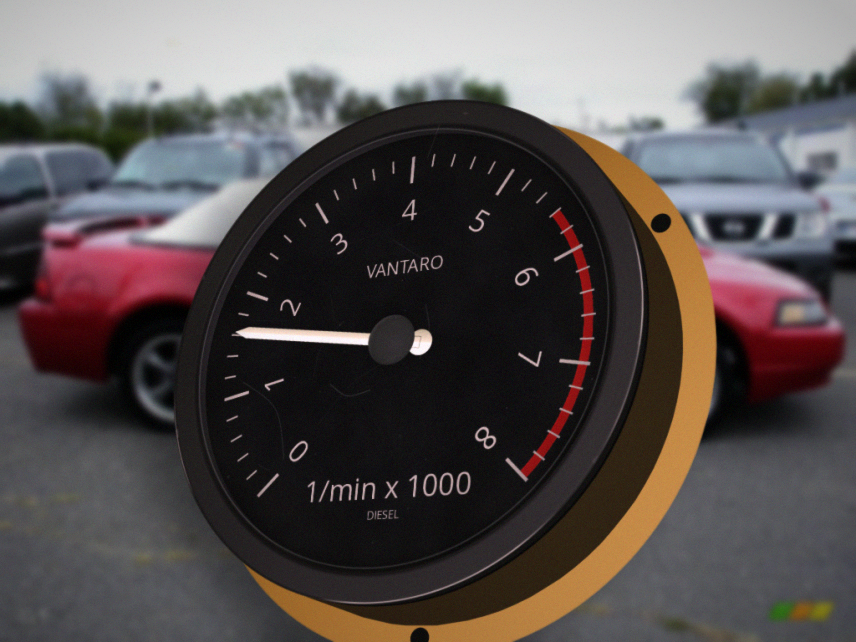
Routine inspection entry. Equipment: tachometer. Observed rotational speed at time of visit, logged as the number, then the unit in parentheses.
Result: 1600 (rpm)
